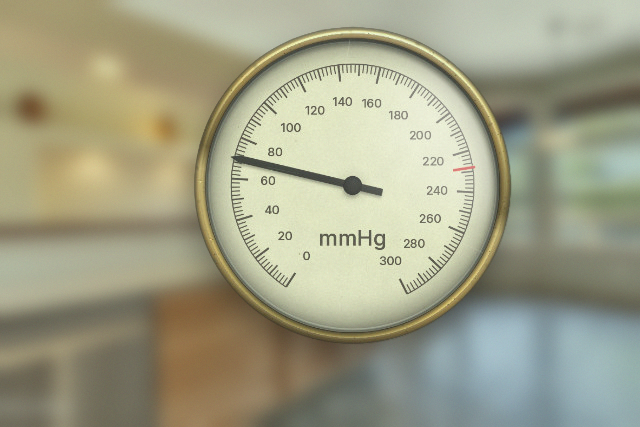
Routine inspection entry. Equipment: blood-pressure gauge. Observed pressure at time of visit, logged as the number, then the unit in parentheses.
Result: 70 (mmHg)
